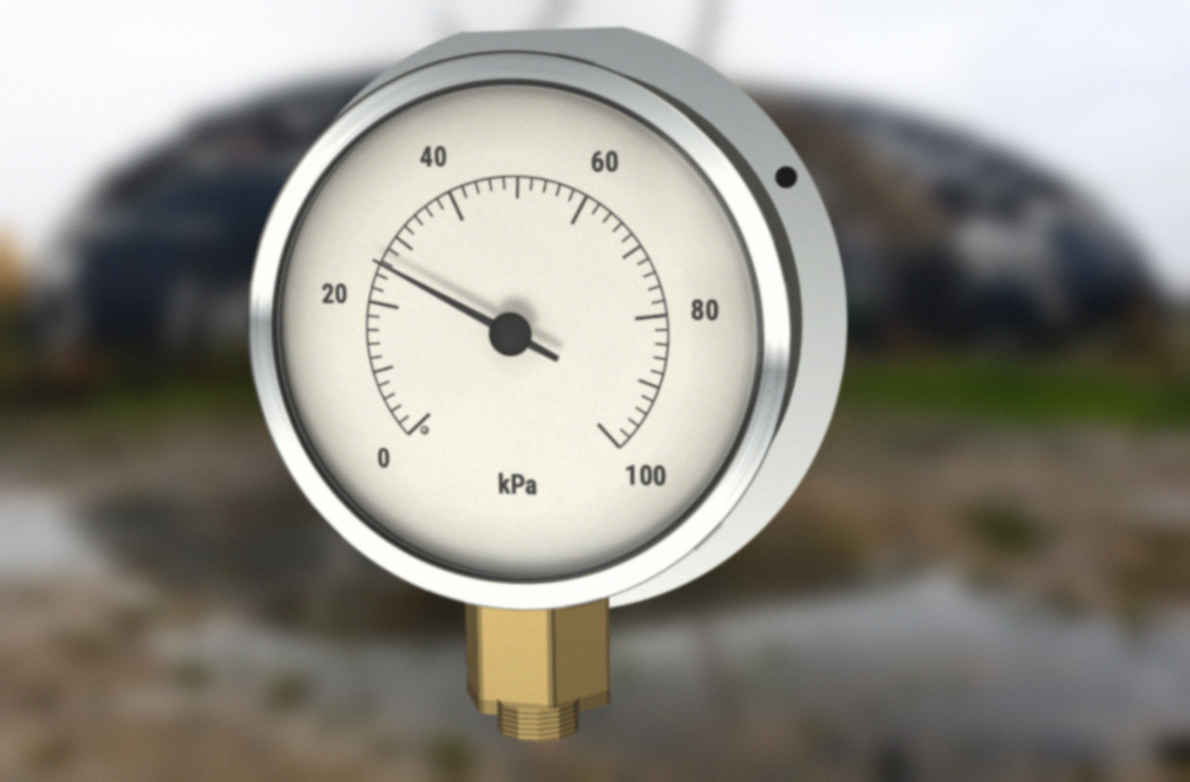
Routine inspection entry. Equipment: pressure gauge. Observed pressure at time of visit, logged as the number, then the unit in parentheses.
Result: 26 (kPa)
